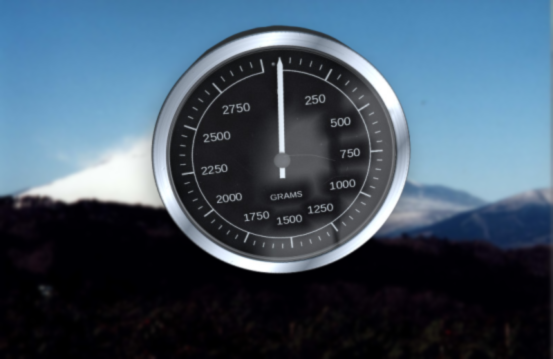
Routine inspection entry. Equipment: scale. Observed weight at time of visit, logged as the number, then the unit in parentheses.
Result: 0 (g)
